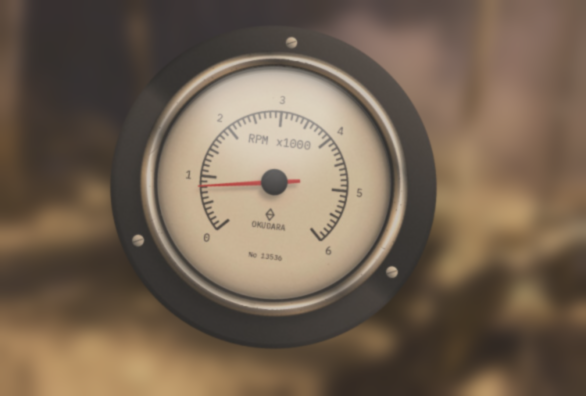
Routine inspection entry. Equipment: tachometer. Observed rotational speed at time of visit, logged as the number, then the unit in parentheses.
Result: 800 (rpm)
